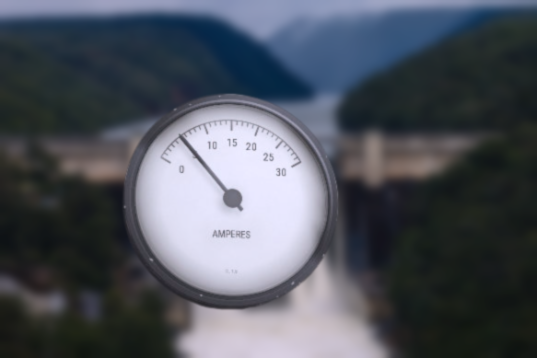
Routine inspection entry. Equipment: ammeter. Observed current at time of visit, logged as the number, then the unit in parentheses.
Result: 5 (A)
